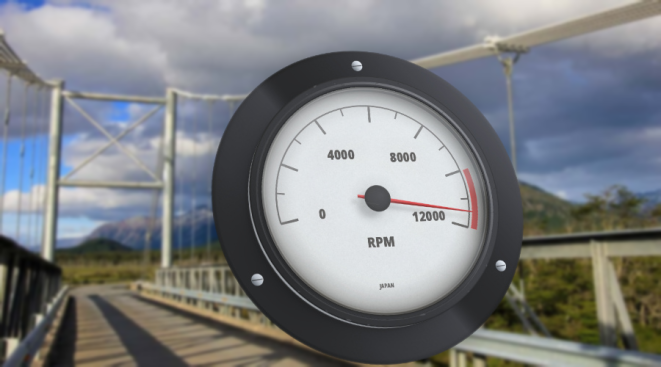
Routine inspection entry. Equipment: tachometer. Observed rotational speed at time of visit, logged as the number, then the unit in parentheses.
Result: 11500 (rpm)
